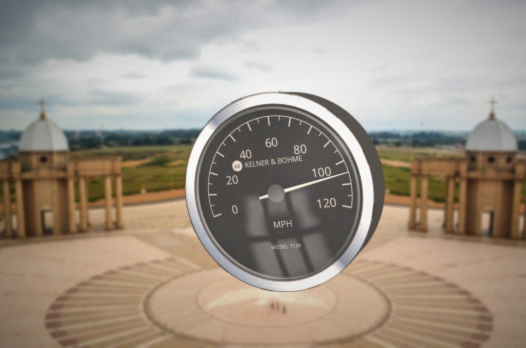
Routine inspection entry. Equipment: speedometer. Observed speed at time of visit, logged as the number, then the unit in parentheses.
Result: 105 (mph)
